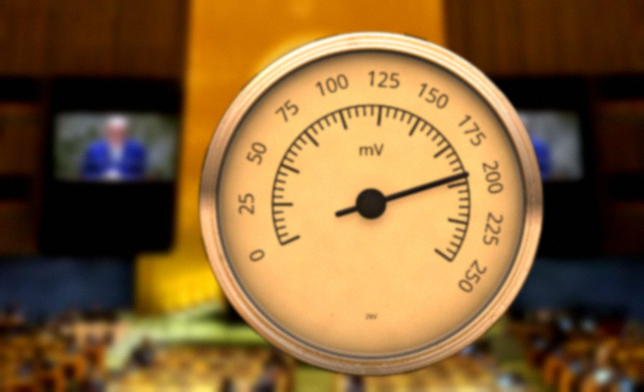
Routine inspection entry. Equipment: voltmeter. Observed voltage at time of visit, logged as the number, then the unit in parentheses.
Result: 195 (mV)
